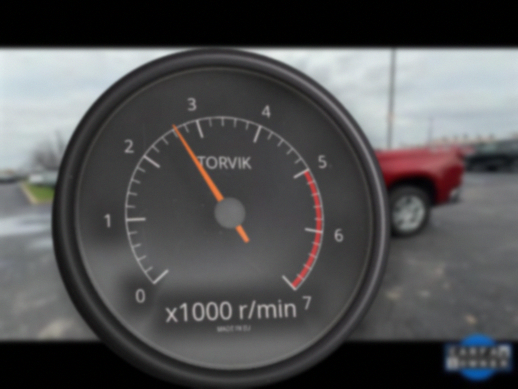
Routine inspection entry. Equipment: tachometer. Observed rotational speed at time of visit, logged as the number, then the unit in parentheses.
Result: 2600 (rpm)
